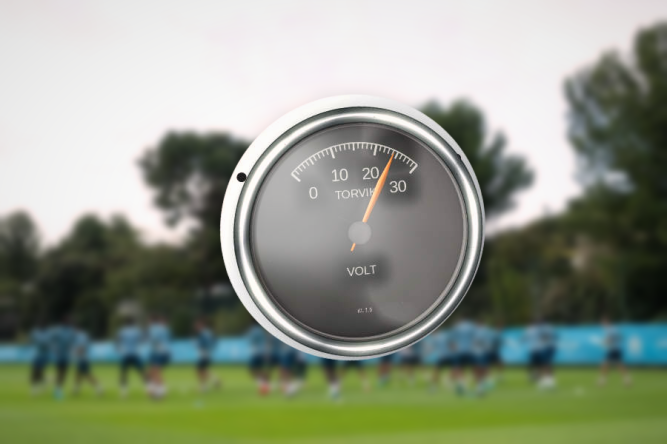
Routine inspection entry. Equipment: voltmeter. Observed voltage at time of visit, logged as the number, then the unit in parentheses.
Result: 24 (V)
